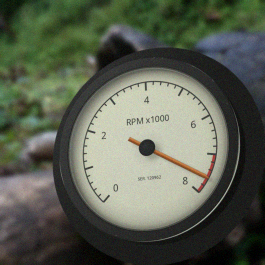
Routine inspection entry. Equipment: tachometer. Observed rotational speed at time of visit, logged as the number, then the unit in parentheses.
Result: 7600 (rpm)
